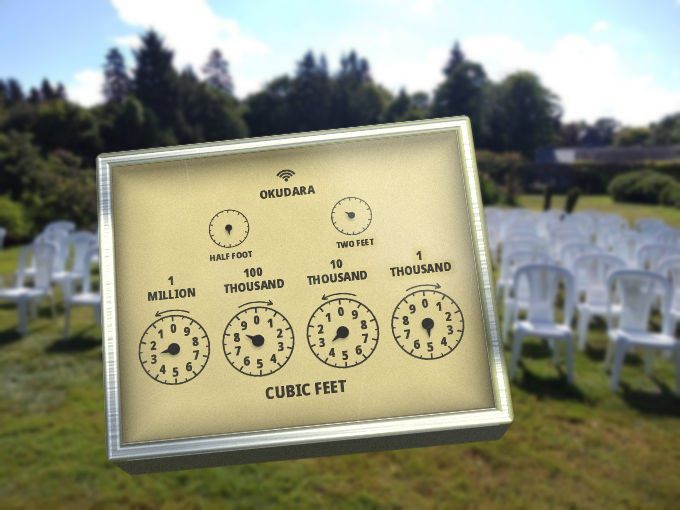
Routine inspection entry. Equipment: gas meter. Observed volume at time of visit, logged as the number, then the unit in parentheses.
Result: 283500 (ft³)
